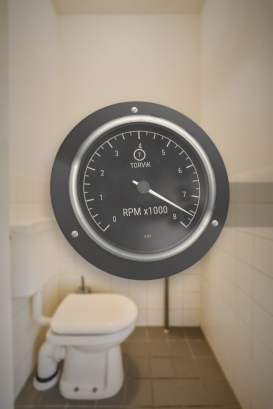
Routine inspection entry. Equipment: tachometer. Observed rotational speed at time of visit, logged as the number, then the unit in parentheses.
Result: 7625 (rpm)
